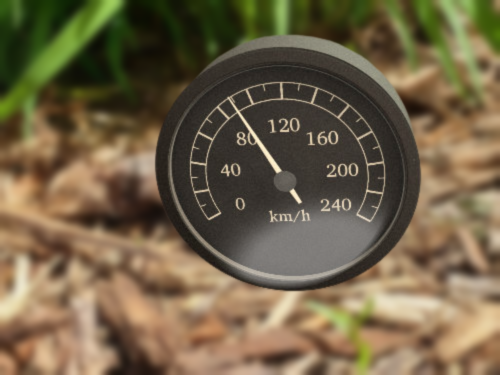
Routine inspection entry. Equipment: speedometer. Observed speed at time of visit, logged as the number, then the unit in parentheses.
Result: 90 (km/h)
